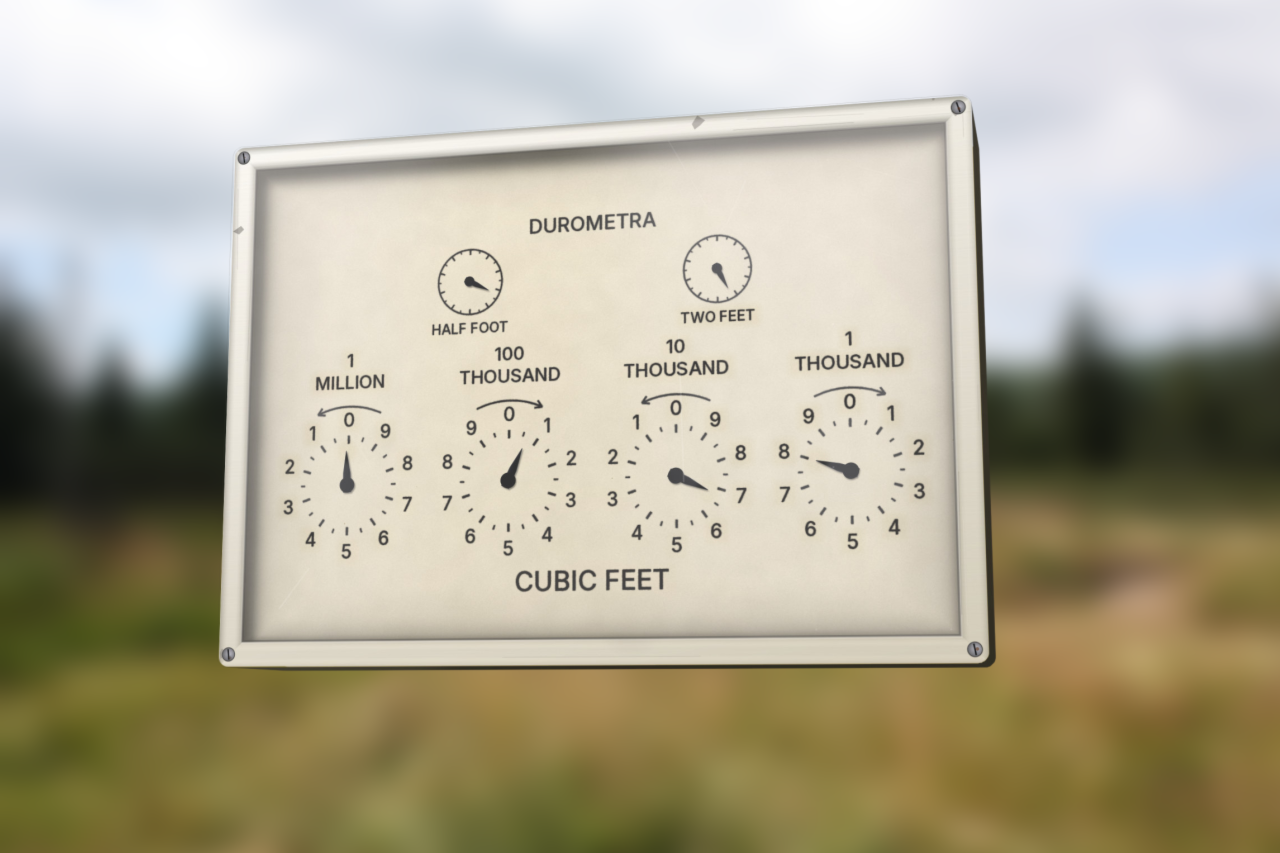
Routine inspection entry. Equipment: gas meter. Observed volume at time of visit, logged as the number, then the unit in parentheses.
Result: 6800 (ft³)
